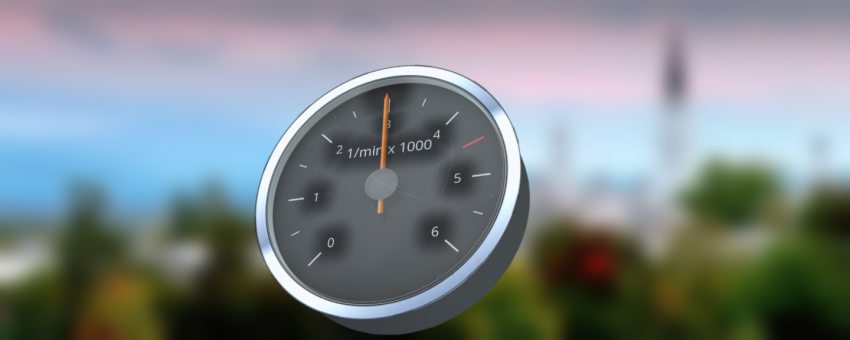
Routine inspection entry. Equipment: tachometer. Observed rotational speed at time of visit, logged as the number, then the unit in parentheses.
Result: 3000 (rpm)
